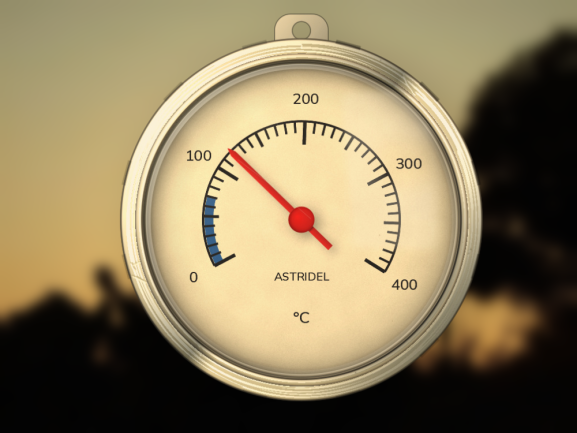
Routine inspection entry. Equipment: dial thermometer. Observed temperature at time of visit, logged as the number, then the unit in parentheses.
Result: 120 (°C)
